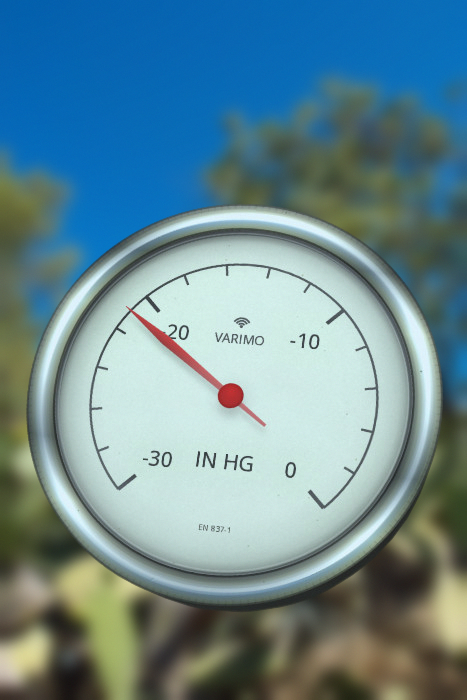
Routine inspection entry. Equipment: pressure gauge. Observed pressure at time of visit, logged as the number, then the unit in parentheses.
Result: -21 (inHg)
